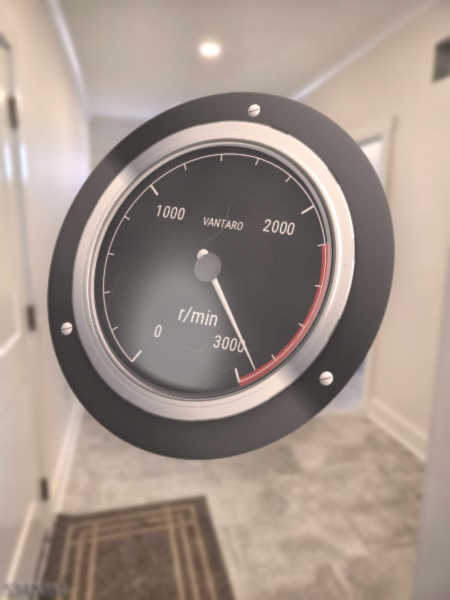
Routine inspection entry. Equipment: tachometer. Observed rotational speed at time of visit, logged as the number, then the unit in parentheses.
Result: 2900 (rpm)
